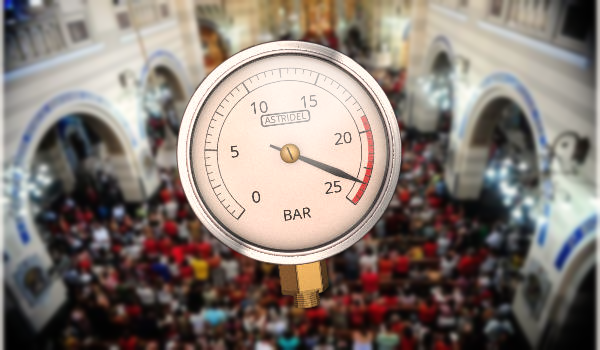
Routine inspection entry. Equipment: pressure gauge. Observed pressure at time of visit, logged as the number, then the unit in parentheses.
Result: 23.5 (bar)
